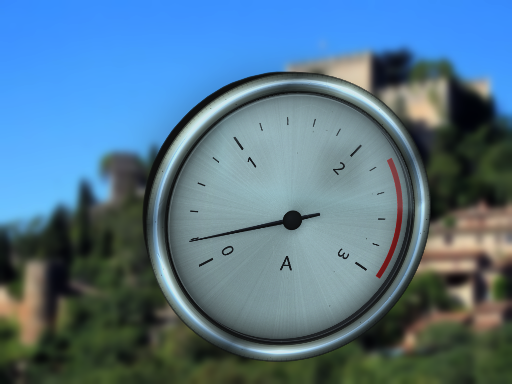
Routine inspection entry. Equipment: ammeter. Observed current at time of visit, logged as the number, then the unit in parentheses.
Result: 0.2 (A)
